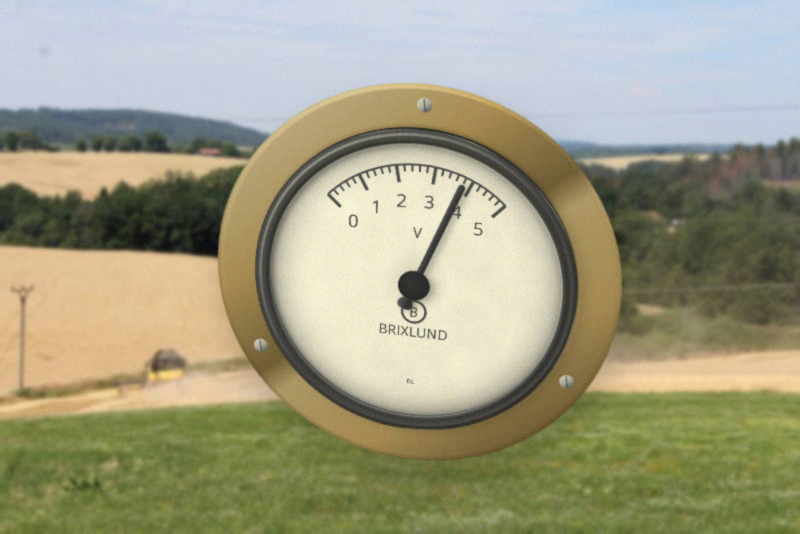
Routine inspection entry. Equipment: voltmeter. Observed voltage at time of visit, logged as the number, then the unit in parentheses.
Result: 3.8 (V)
